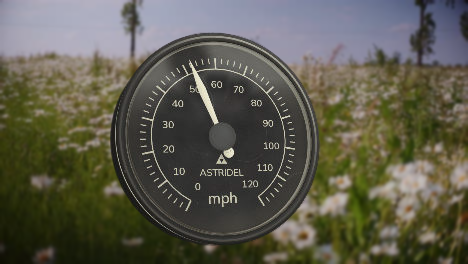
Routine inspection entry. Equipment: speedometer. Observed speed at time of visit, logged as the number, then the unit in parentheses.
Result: 52 (mph)
